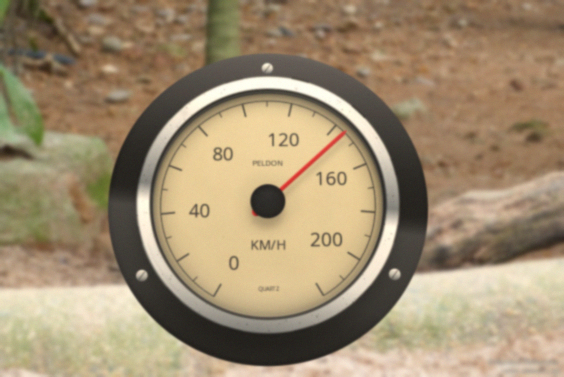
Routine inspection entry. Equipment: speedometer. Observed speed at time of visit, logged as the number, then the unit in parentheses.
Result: 145 (km/h)
